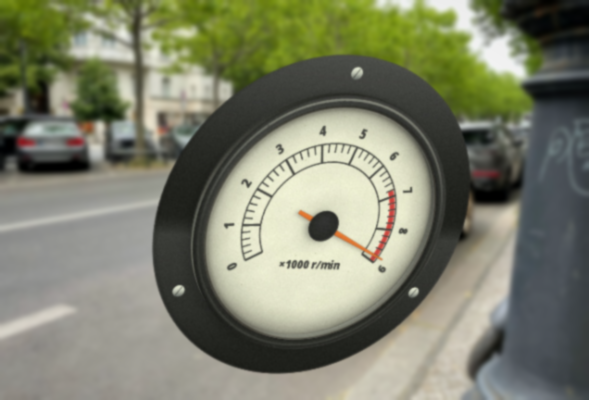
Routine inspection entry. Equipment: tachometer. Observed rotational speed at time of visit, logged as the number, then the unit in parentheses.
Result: 8800 (rpm)
